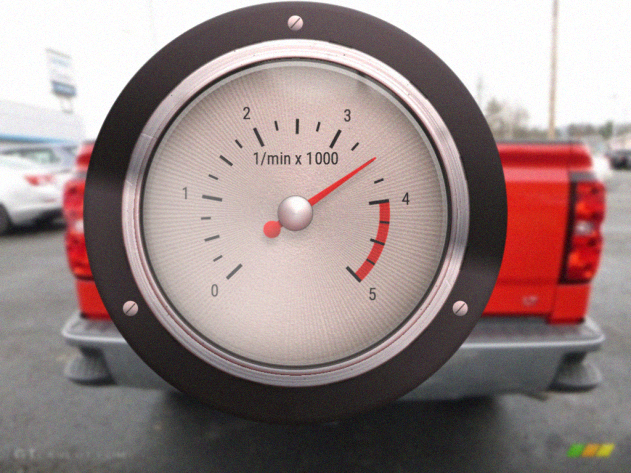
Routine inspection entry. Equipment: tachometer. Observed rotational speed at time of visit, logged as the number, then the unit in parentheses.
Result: 3500 (rpm)
